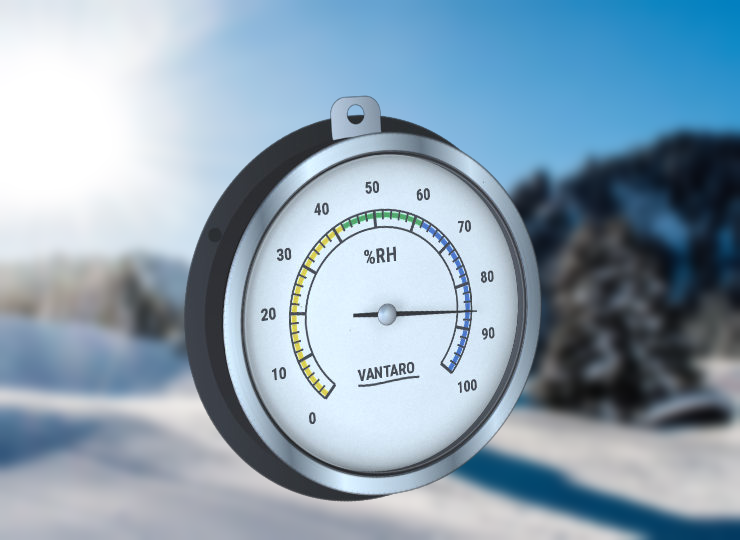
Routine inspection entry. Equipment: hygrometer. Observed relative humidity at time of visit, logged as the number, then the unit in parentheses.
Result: 86 (%)
